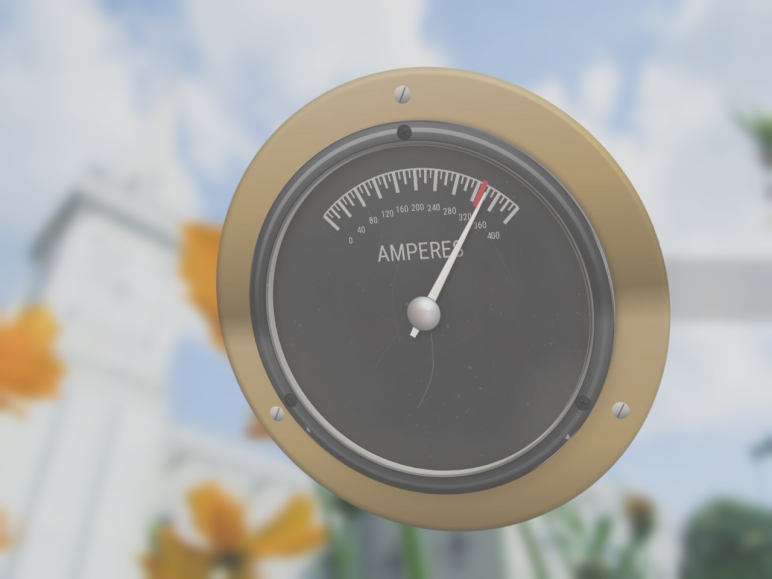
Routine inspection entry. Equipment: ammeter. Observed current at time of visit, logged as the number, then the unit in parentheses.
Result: 340 (A)
